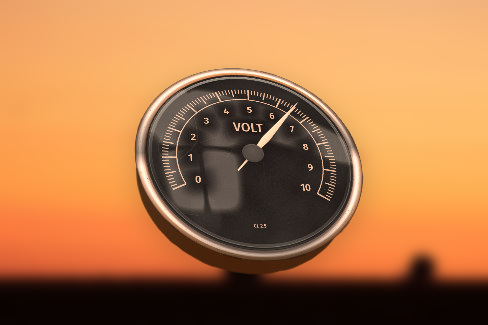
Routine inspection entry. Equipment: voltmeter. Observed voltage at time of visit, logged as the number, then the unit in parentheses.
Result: 6.5 (V)
